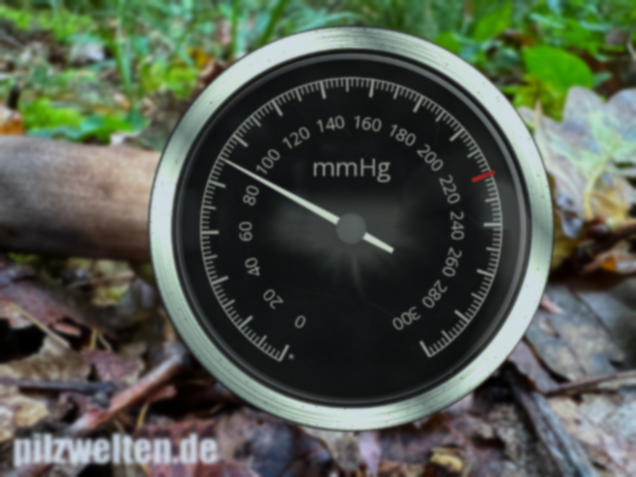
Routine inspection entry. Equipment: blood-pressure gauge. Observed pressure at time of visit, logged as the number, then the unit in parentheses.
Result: 90 (mmHg)
